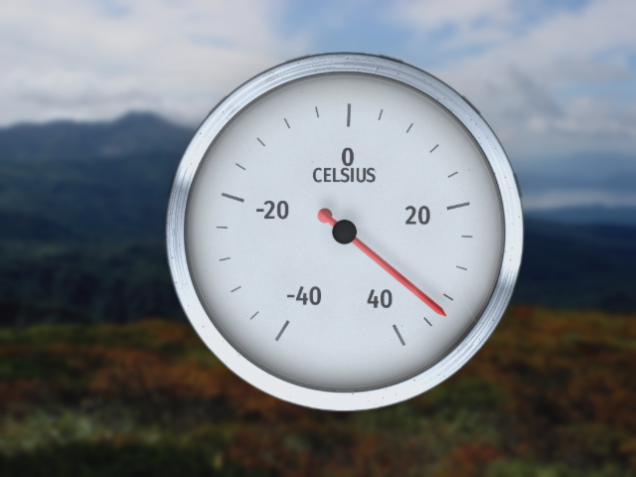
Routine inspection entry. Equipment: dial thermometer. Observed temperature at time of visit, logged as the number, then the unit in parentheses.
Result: 34 (°C)
